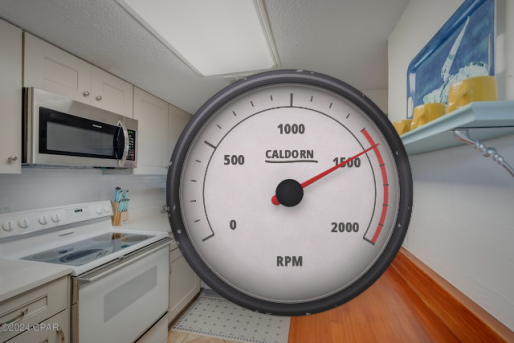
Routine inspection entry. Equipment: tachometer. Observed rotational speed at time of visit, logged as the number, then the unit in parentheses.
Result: 1500 (rpm)
